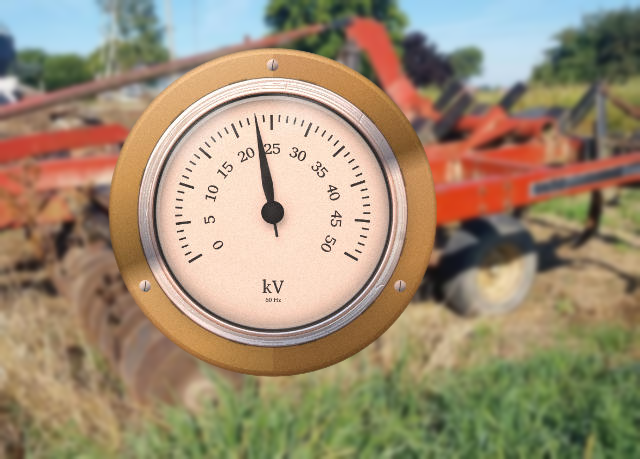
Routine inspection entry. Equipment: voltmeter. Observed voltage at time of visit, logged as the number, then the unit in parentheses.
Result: 23 (kV)
